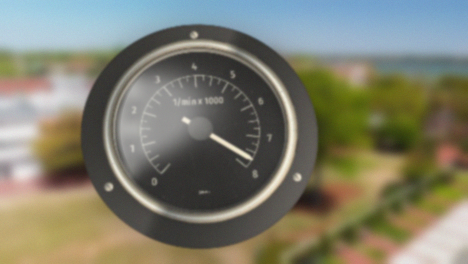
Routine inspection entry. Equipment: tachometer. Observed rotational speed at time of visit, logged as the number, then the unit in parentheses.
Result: 7750 (rpm)
